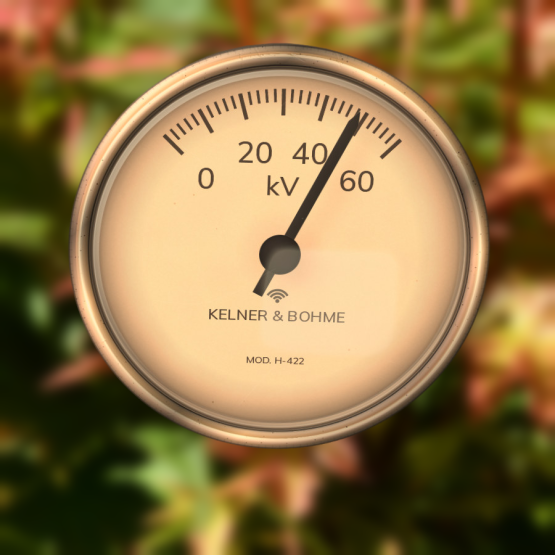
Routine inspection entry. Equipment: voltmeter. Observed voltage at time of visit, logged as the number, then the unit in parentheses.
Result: 48 (kV)
